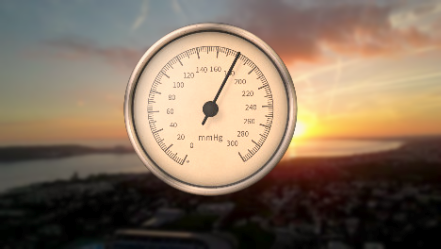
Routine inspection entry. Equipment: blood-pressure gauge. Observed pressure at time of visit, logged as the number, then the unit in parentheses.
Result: 180 (mmHg)
